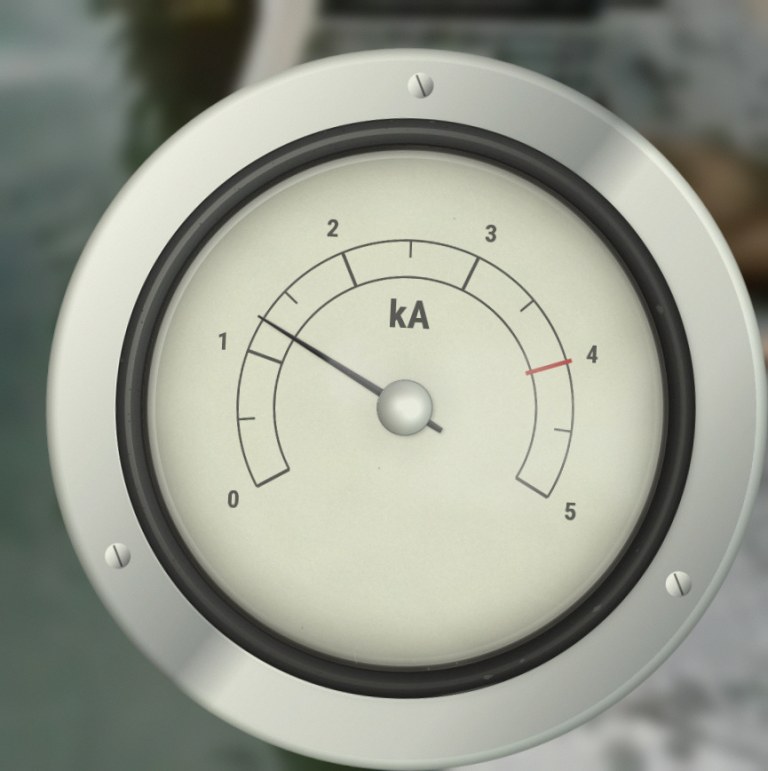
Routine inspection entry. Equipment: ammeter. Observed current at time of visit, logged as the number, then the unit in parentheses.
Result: 1.25 (kA)
